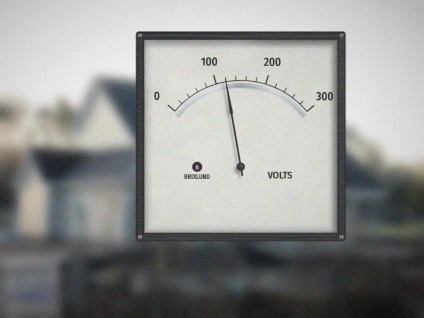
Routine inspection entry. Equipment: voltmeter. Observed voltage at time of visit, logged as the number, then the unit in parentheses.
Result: 120 (V)
